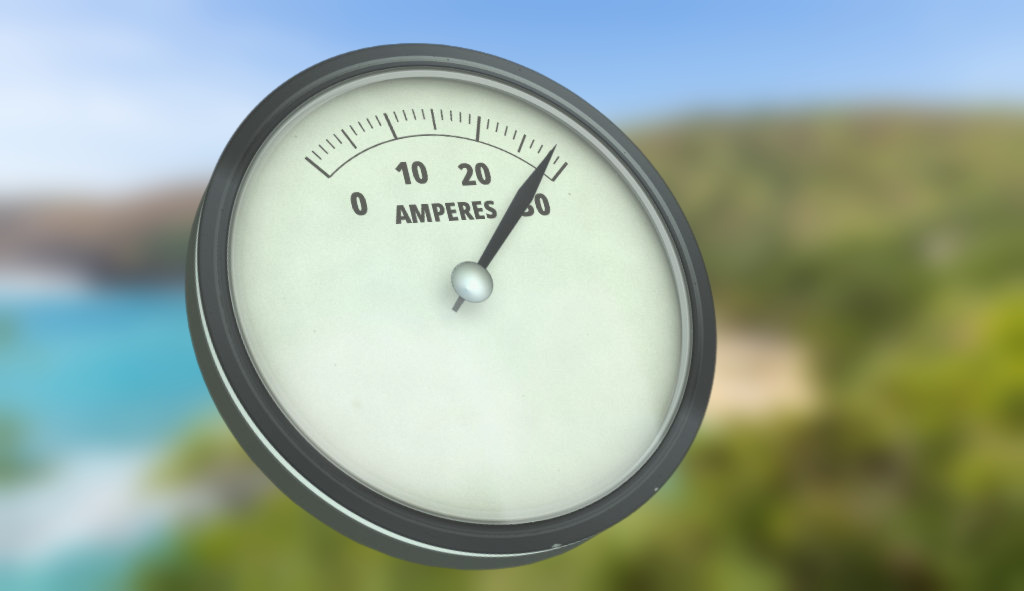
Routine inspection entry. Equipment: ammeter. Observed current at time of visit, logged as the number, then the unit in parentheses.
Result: 28 (A)
